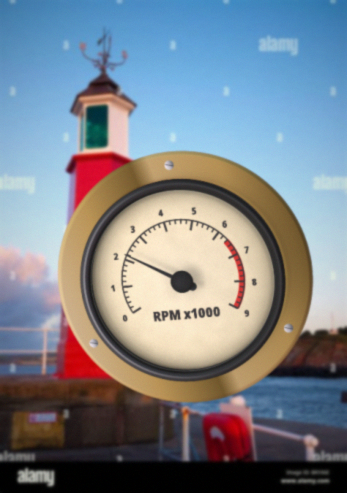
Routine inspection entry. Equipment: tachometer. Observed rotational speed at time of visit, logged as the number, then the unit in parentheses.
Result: 2200 (rpm)
